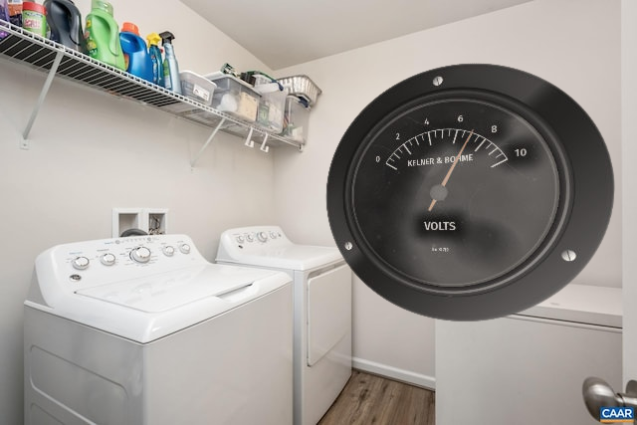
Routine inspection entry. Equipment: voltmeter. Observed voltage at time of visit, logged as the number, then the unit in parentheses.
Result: 7 (V)
